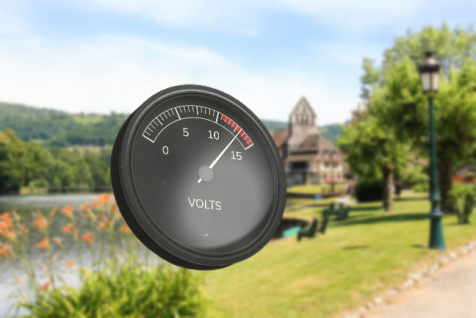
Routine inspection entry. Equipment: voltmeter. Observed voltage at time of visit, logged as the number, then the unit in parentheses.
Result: 13 (V)
